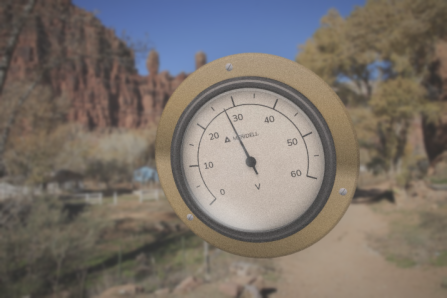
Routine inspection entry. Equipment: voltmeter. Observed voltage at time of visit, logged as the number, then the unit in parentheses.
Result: 27.5 (V)
